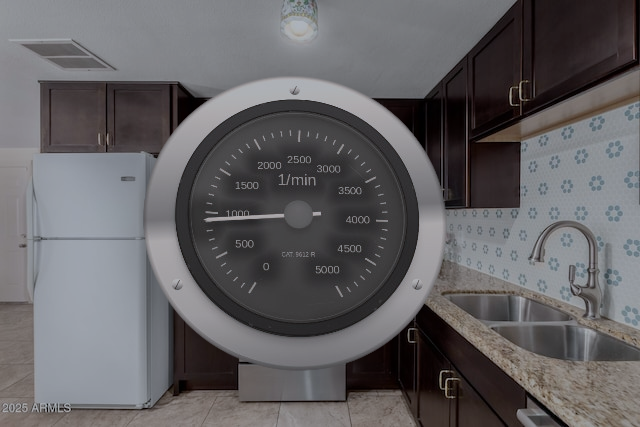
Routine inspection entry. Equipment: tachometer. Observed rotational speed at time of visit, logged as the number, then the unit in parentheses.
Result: 900 (rpm)
